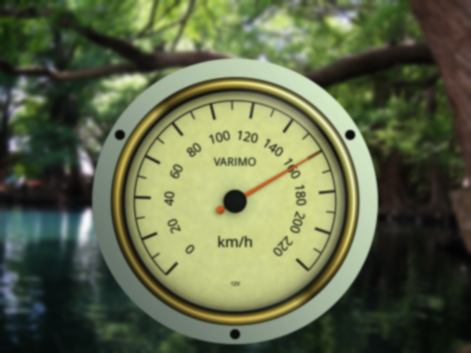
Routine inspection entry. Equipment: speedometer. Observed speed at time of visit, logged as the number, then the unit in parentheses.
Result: 160 (km/h)
